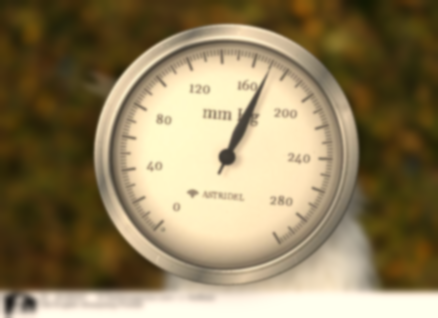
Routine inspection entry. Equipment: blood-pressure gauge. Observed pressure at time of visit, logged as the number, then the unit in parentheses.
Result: 170 (mmHg)
